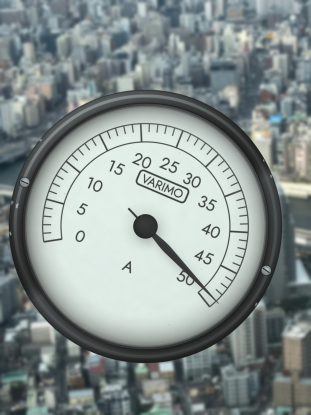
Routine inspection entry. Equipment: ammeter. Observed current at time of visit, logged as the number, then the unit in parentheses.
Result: 49 (A)
